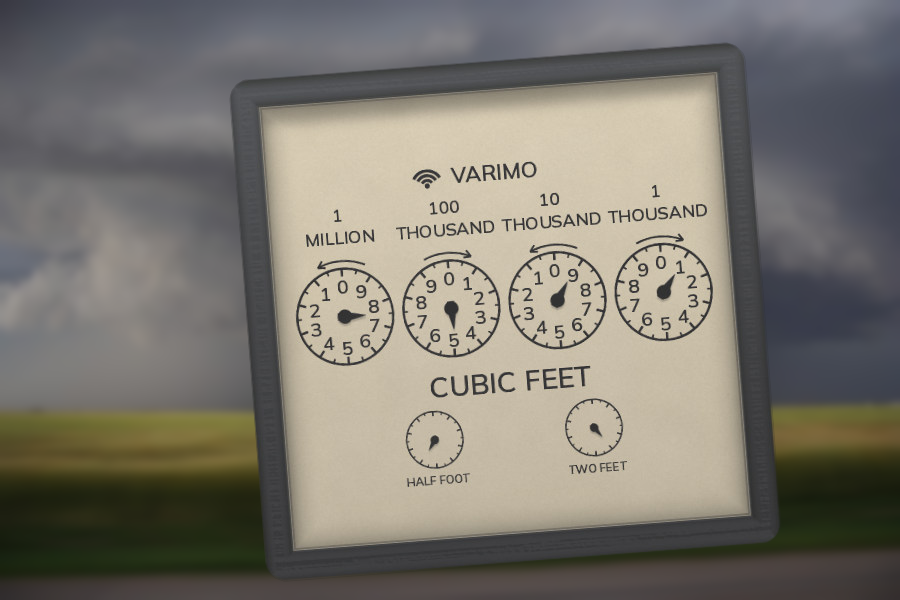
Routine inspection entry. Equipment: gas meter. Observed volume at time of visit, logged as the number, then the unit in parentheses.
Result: 749100 (ft³)
